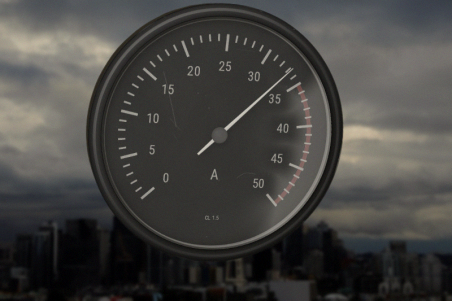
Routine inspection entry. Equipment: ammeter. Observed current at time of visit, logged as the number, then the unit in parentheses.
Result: 33 (A)
